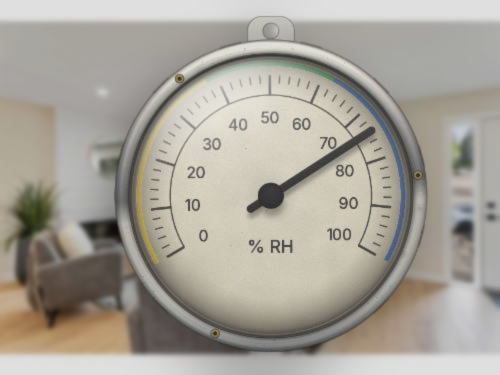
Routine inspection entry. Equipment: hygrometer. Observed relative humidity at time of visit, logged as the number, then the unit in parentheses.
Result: 74 (%)
